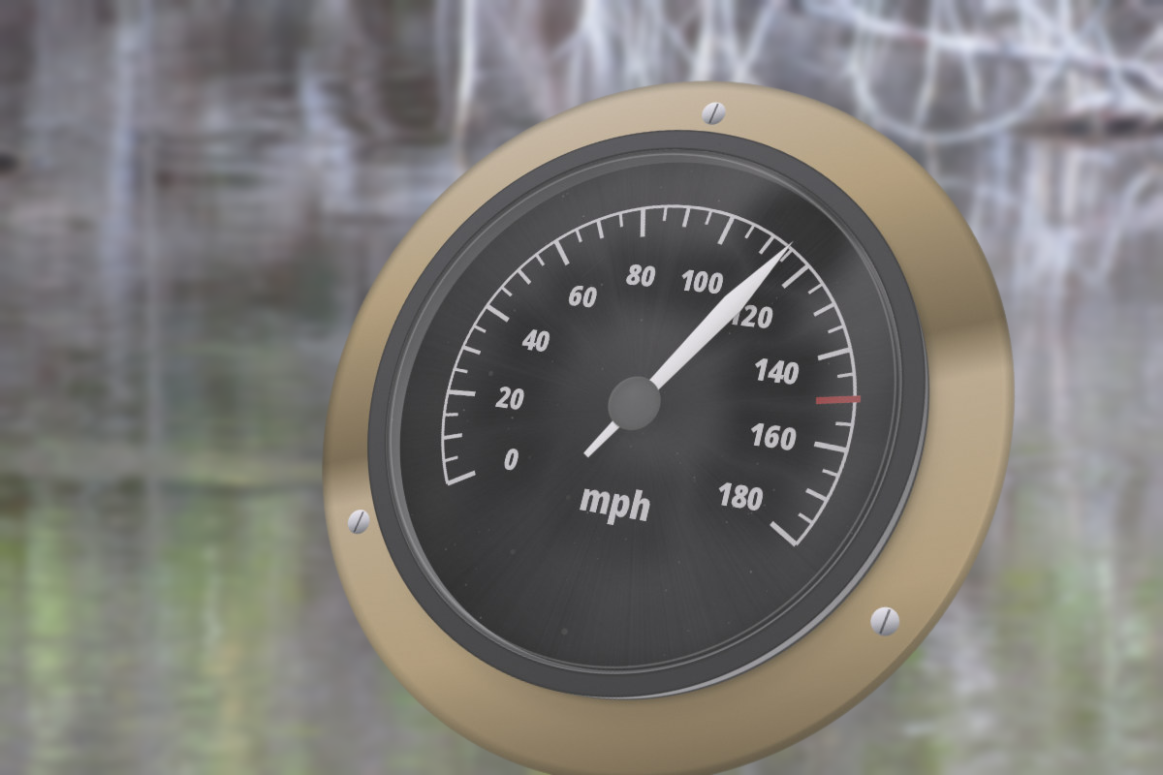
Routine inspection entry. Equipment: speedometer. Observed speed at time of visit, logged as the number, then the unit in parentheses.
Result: 115 (mph)
